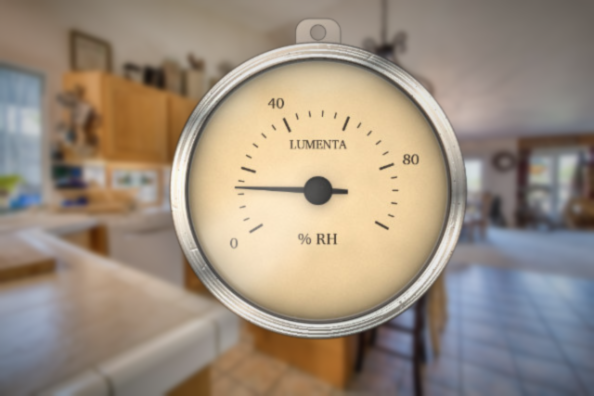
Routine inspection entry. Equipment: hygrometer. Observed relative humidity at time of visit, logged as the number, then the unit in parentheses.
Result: 14 (%)
